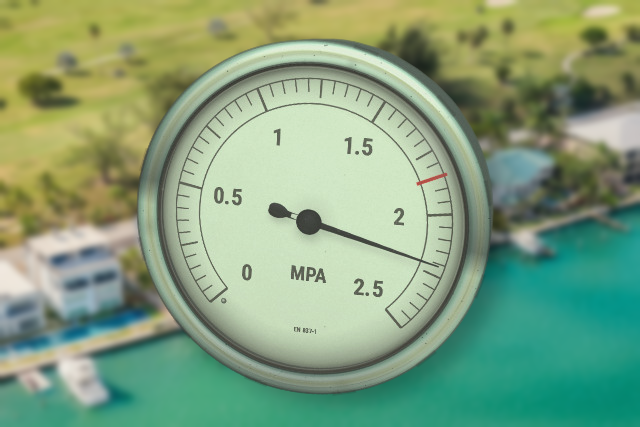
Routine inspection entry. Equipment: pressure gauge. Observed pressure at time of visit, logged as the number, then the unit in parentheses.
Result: 2.2 (MPa)
